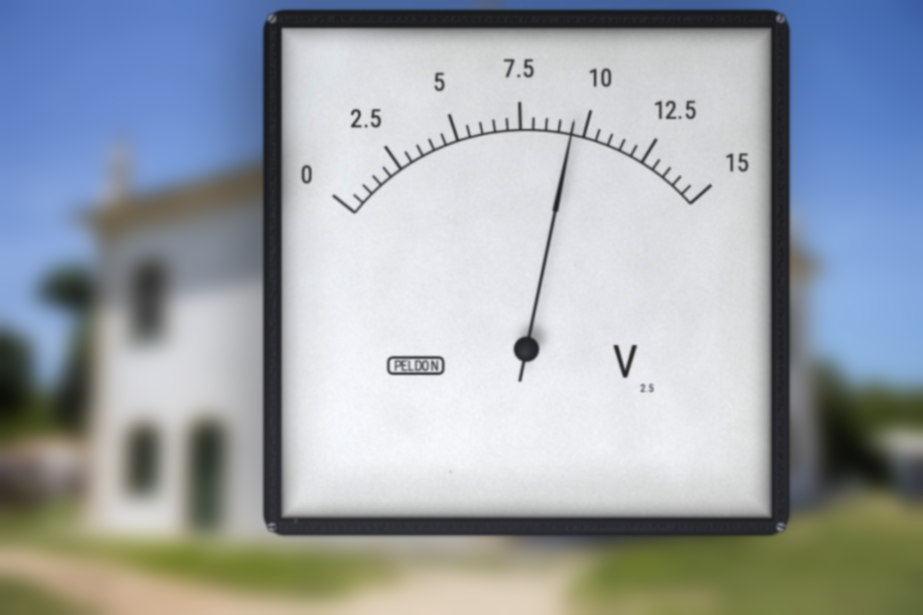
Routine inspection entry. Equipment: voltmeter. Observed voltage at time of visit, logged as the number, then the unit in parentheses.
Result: 9.5 (V)
